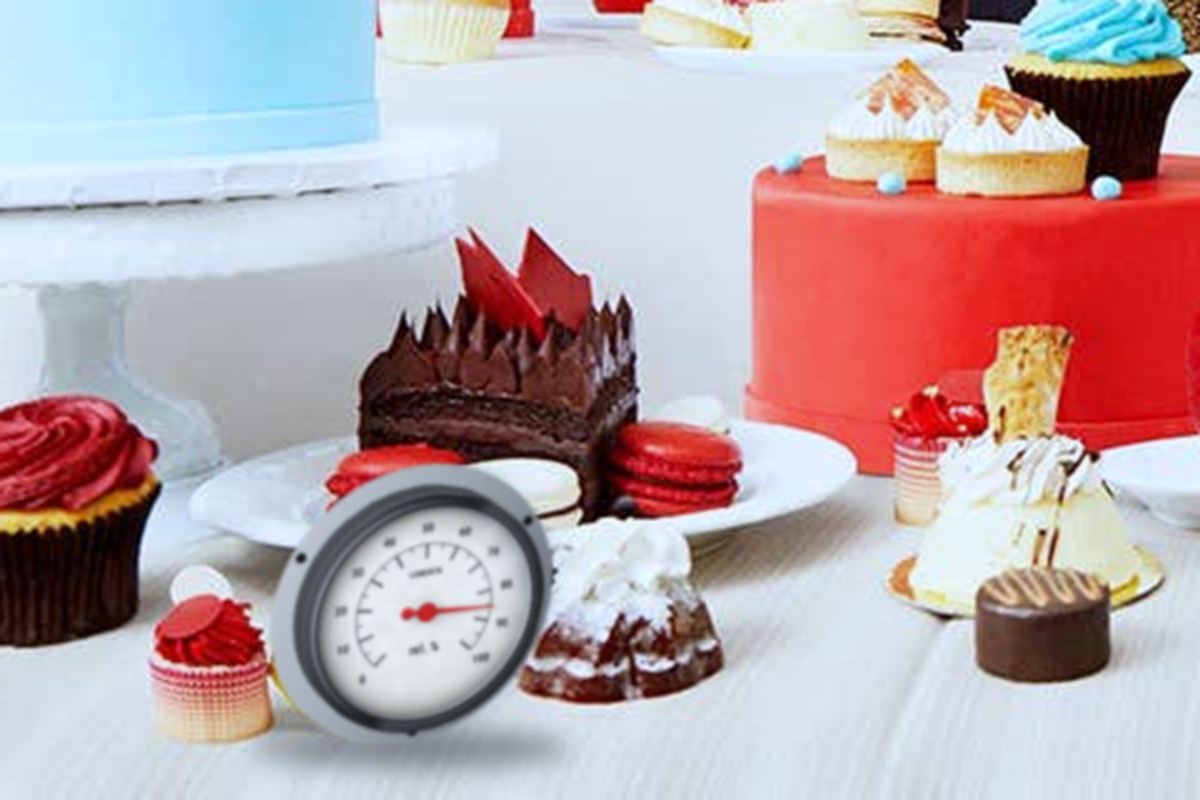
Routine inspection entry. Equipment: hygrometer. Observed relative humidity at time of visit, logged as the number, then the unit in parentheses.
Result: 85 (%)
